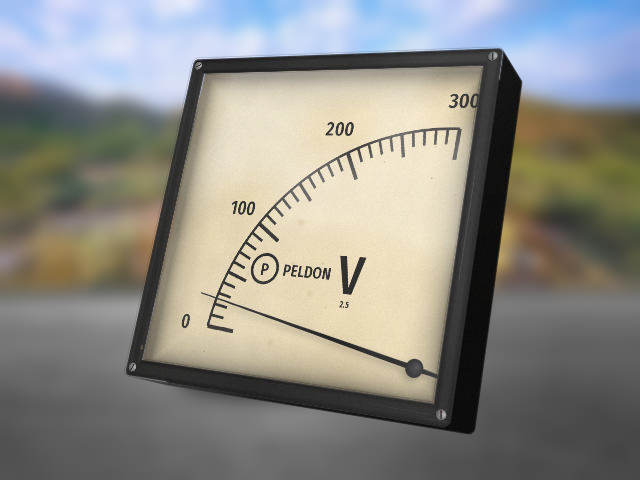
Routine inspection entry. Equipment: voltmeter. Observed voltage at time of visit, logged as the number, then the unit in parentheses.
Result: 25 (V)
